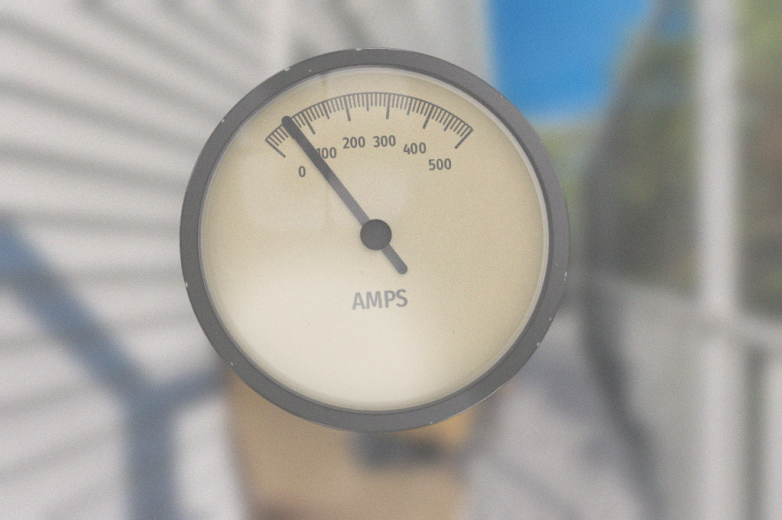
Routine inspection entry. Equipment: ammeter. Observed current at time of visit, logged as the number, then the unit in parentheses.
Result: 60 (A)
